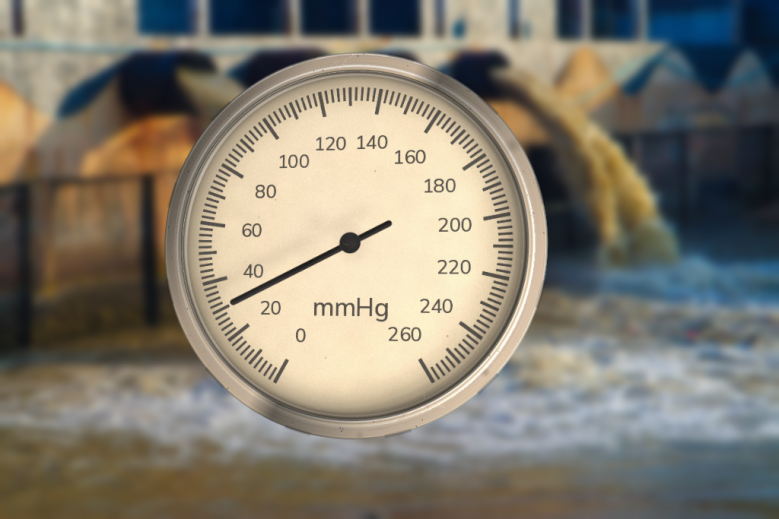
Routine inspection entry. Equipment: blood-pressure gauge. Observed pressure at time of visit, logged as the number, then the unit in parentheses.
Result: 30 (mmHg)
